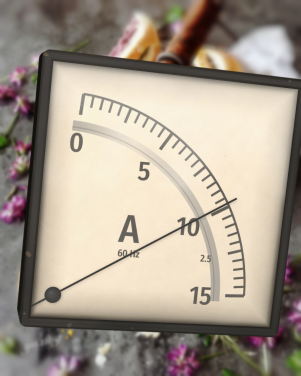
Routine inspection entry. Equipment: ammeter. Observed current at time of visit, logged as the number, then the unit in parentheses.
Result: 9.75 (A)
